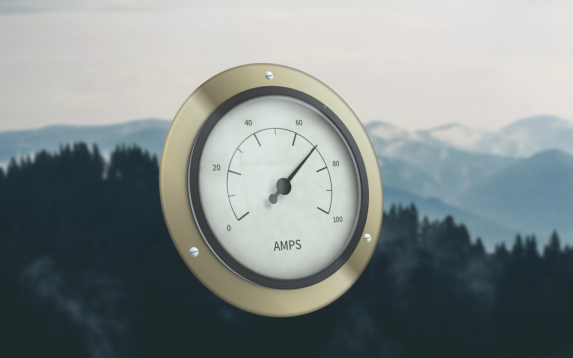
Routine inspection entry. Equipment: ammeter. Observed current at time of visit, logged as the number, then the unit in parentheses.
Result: 70 (A)
